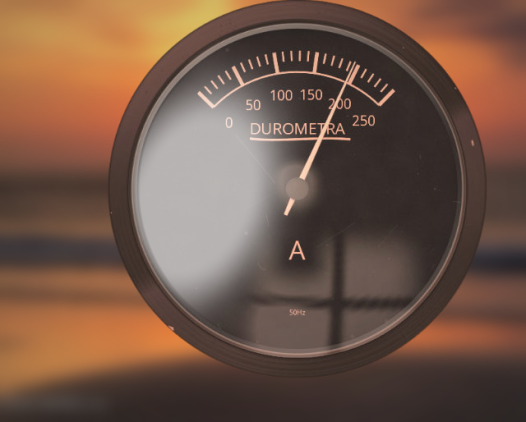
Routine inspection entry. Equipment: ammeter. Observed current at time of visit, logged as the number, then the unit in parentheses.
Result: 195 (A)
